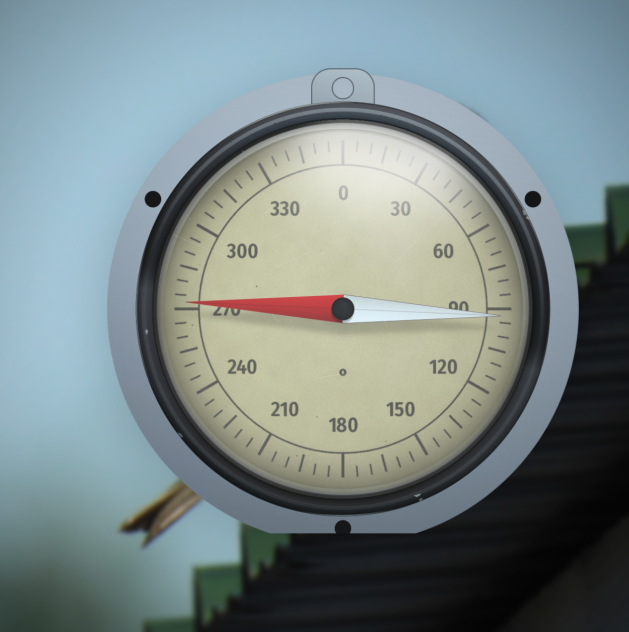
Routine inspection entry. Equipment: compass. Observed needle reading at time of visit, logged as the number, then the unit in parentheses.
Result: 272.5 (°)
